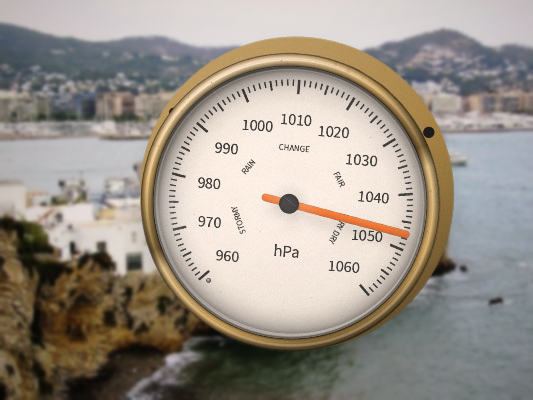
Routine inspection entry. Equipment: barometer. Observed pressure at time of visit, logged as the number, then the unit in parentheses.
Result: 1047 (hPa)
